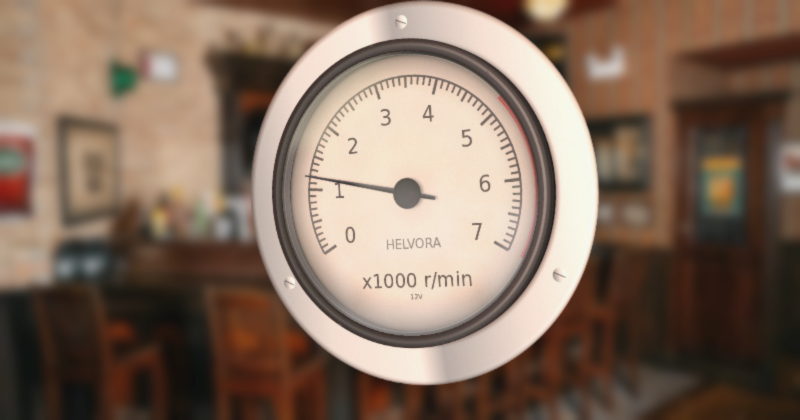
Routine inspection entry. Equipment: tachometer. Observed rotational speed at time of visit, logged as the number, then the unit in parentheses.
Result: 1200 (rpm)
